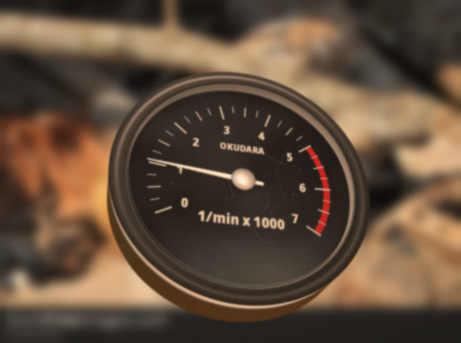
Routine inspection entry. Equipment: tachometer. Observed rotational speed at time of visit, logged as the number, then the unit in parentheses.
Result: 1000 (rpm)
